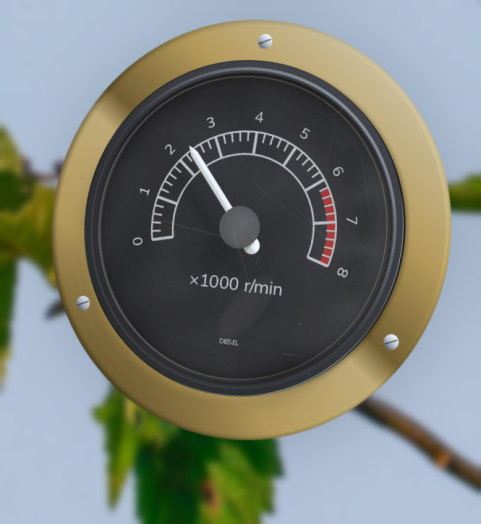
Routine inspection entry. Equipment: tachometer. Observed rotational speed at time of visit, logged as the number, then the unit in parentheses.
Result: 2400 (rpm)
